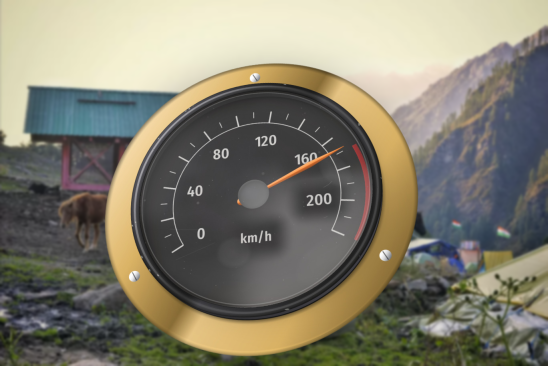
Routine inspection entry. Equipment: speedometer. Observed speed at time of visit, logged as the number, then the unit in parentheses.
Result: 170 (km/h)
